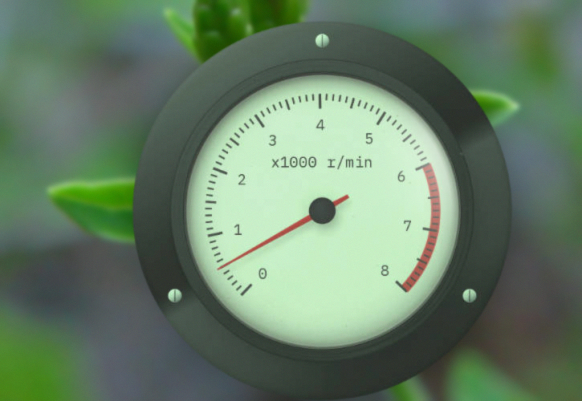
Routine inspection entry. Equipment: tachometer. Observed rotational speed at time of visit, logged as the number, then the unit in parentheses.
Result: 500 (rpm)
